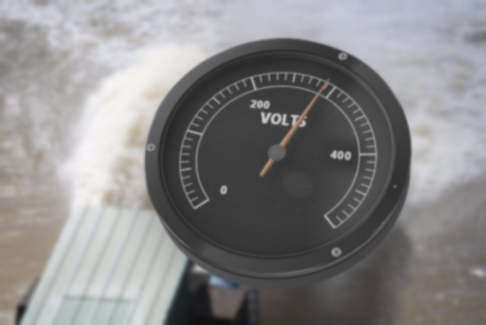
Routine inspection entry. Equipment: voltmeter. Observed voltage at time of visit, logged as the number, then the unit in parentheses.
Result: 290 (V)
